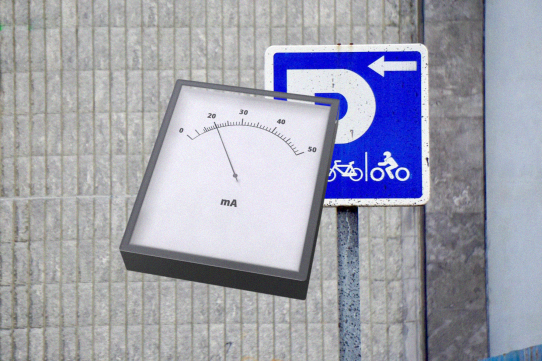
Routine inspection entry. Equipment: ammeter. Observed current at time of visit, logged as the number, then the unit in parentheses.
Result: 20 (mA)
